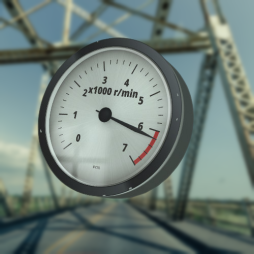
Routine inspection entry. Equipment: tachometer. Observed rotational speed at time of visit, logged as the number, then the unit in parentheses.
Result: 6200 (rpm)
